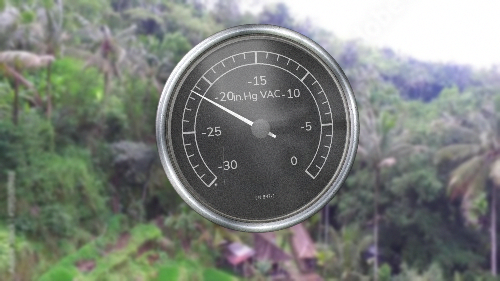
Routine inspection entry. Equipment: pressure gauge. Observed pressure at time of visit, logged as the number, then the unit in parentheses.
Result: -21.5 (inHg)
